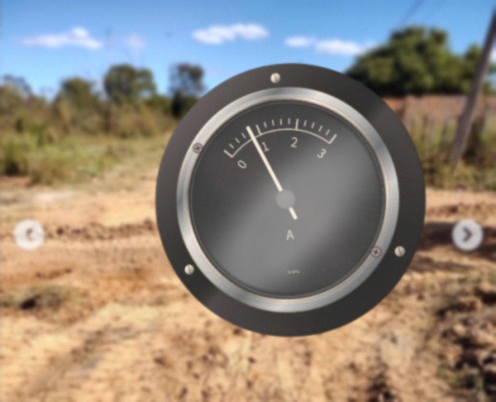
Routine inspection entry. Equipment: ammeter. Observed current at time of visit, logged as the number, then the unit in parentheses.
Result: 0.8 (A)
